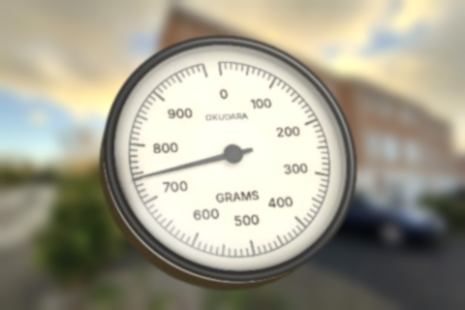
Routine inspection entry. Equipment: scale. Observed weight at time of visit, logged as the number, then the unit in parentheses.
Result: 740 (g)
